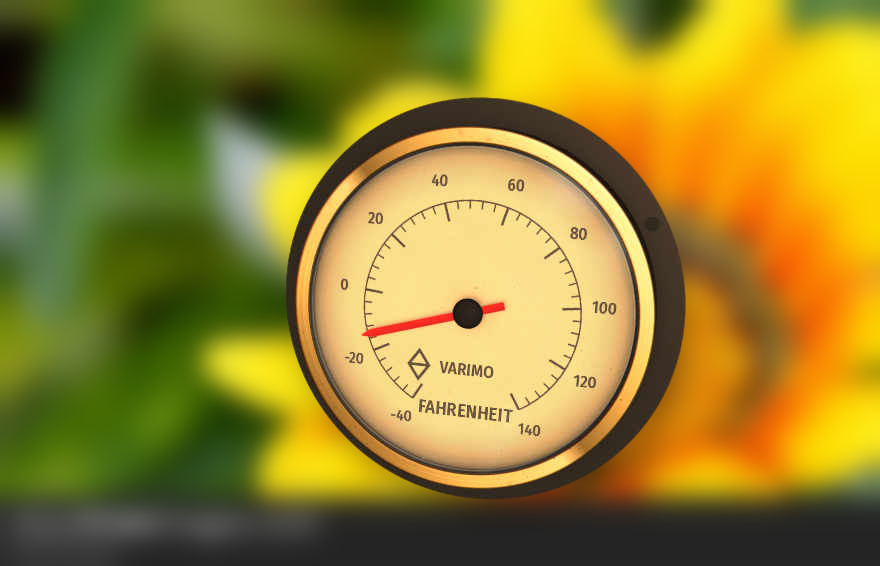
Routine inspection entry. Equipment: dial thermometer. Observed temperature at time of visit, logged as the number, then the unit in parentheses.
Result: -14 (°F)
